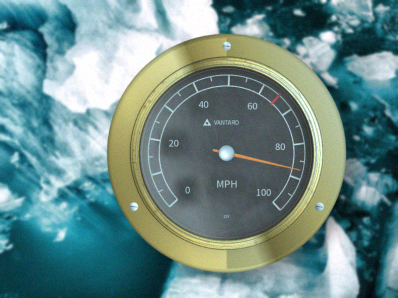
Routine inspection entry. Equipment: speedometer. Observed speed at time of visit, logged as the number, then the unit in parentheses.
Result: 87.5 (mph)
